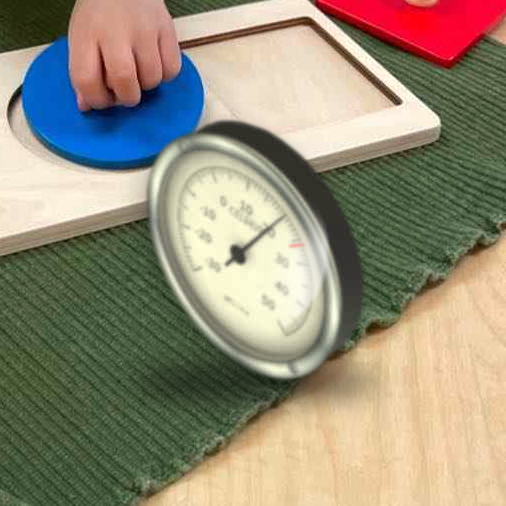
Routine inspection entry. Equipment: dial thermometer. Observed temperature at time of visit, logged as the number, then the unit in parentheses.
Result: 20 (°C)
